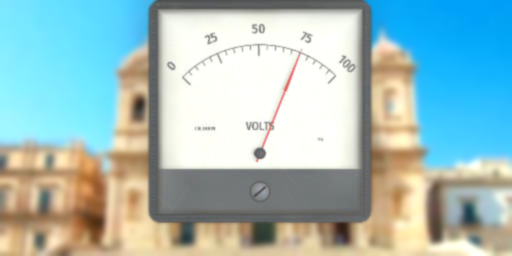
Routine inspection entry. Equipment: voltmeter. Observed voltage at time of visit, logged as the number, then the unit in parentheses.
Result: 75 (V)
